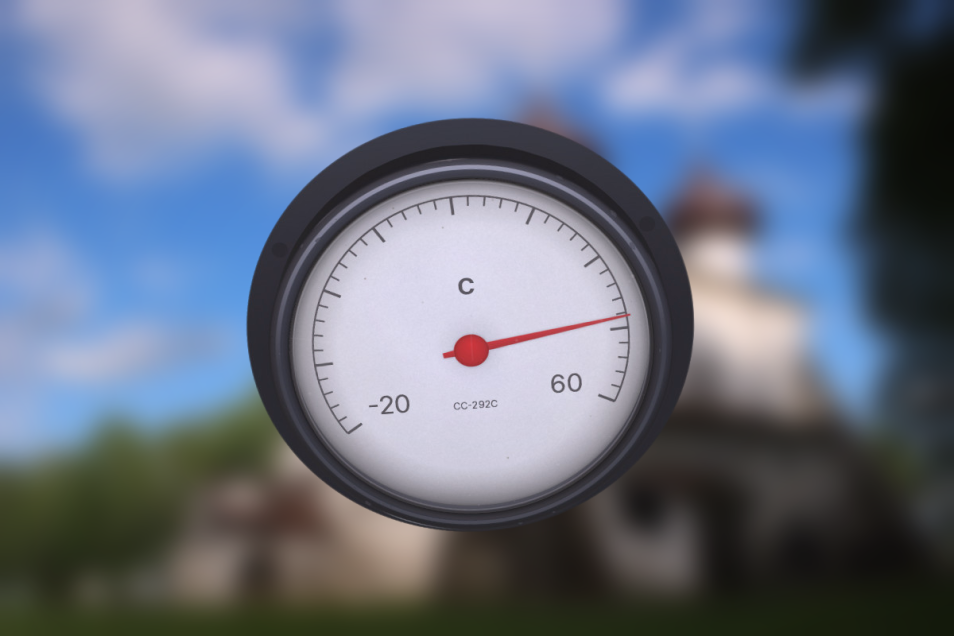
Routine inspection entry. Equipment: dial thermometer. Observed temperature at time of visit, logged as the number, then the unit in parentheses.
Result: 48 (°C)
